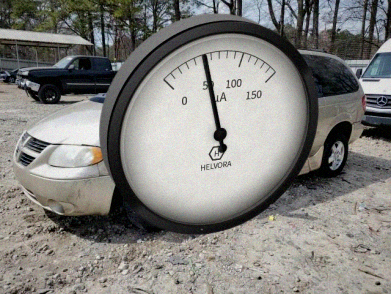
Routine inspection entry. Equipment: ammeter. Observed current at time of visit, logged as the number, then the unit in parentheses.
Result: 50 (µA)
